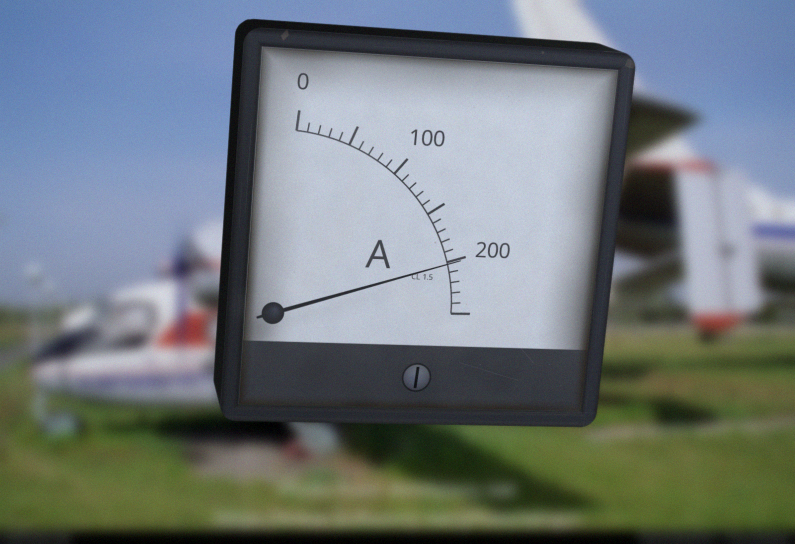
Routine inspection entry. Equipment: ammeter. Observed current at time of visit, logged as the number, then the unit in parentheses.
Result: 200 (A)
